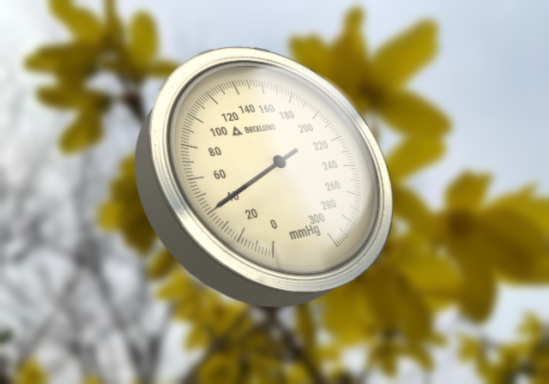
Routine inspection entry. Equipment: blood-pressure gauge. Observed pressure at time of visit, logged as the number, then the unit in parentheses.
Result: 40 (mmHg)
